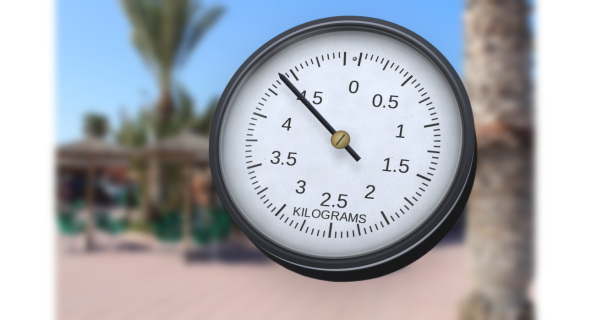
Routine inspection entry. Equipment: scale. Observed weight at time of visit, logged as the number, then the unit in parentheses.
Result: 4.4 (kg)
